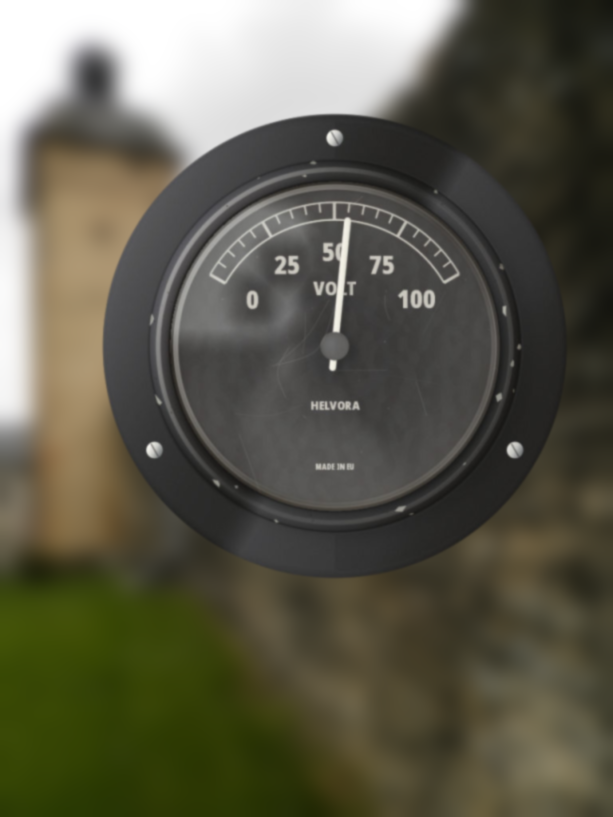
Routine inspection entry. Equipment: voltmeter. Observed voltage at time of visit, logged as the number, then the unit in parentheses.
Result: 55 (V)
